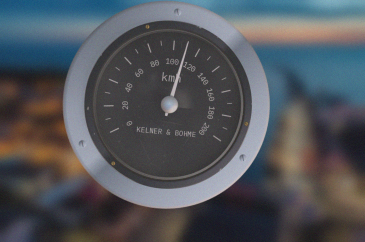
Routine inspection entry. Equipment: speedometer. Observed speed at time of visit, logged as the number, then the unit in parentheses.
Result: 110 (km/h)
